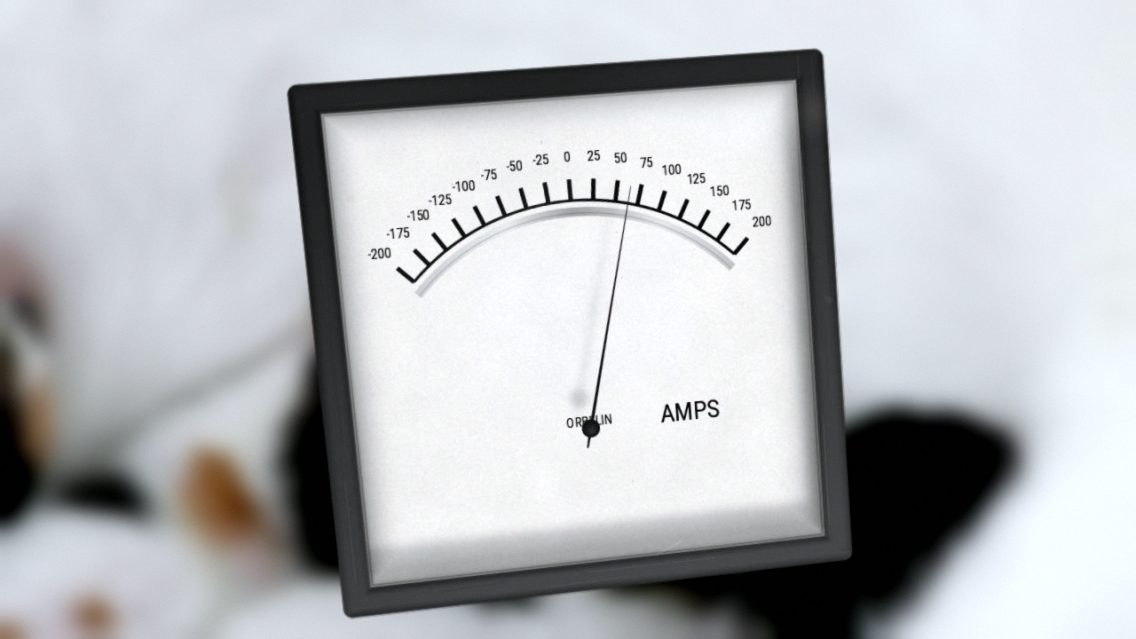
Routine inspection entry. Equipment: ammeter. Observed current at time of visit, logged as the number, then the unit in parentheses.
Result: 62.5 (A)
